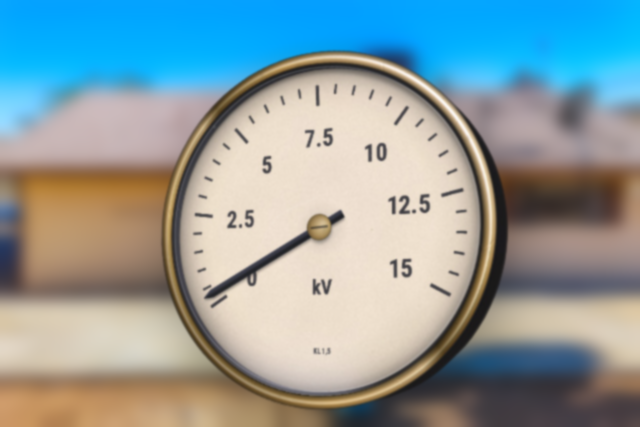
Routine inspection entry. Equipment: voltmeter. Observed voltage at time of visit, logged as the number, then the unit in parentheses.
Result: 0.25 (kV)
